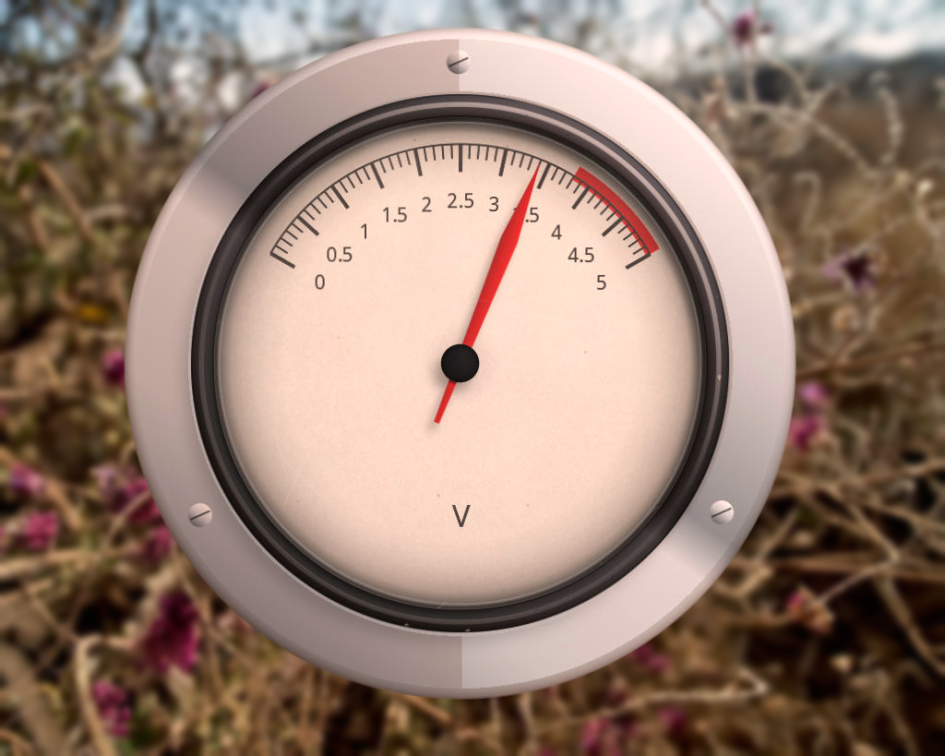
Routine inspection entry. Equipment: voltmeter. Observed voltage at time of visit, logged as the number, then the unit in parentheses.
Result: 3.4 (V)
